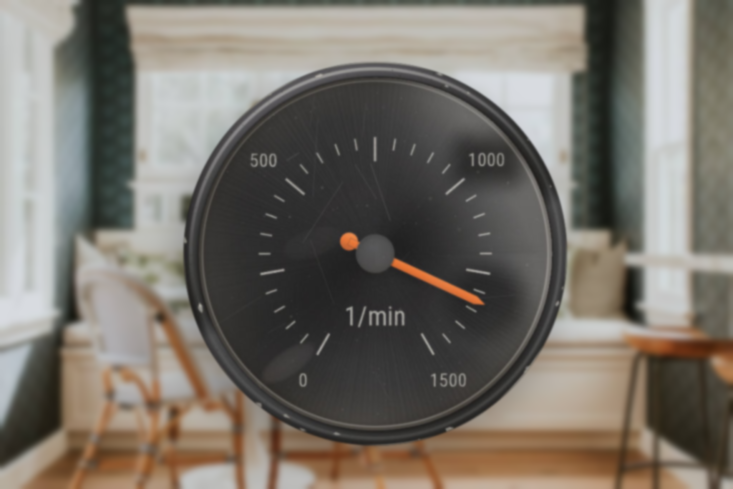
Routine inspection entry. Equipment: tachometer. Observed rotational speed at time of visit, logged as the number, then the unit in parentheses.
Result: 1325 (rpm)
